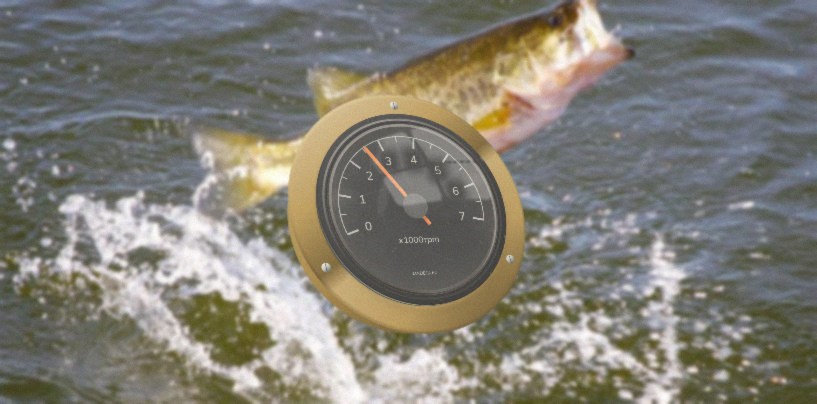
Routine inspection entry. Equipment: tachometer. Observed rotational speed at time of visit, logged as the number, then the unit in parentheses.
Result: 2500 (rpm)
